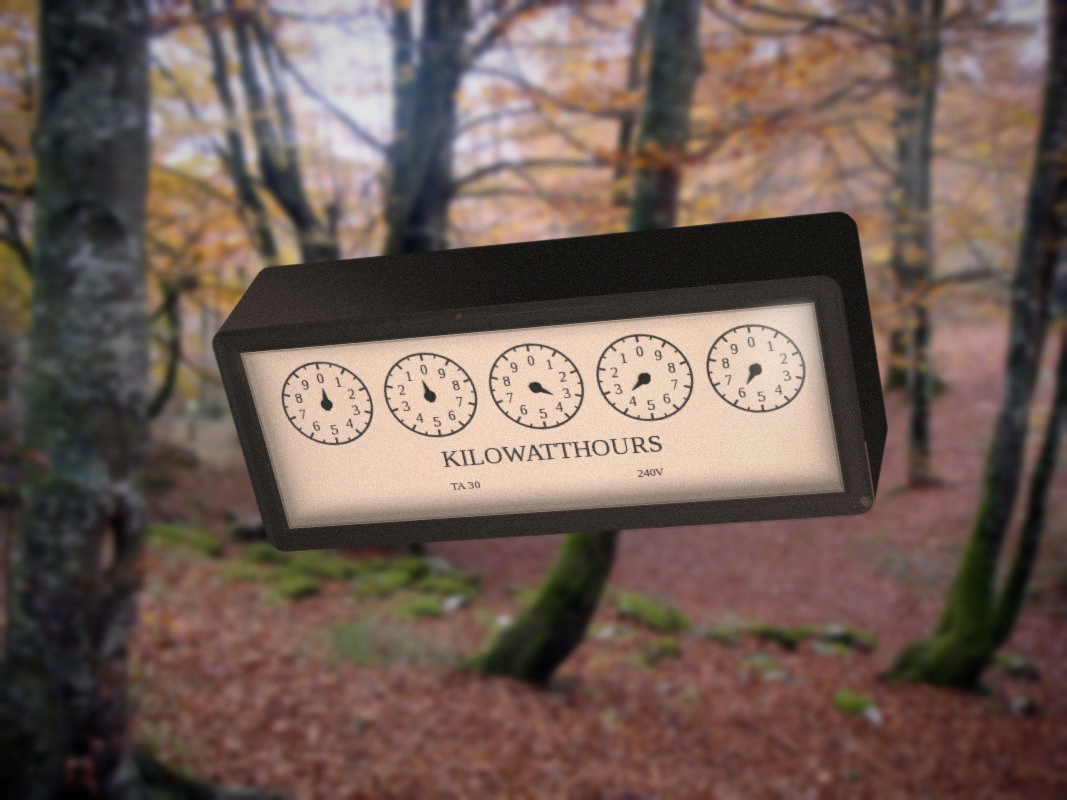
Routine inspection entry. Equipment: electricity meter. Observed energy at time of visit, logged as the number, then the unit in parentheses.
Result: 336 (kWh)
